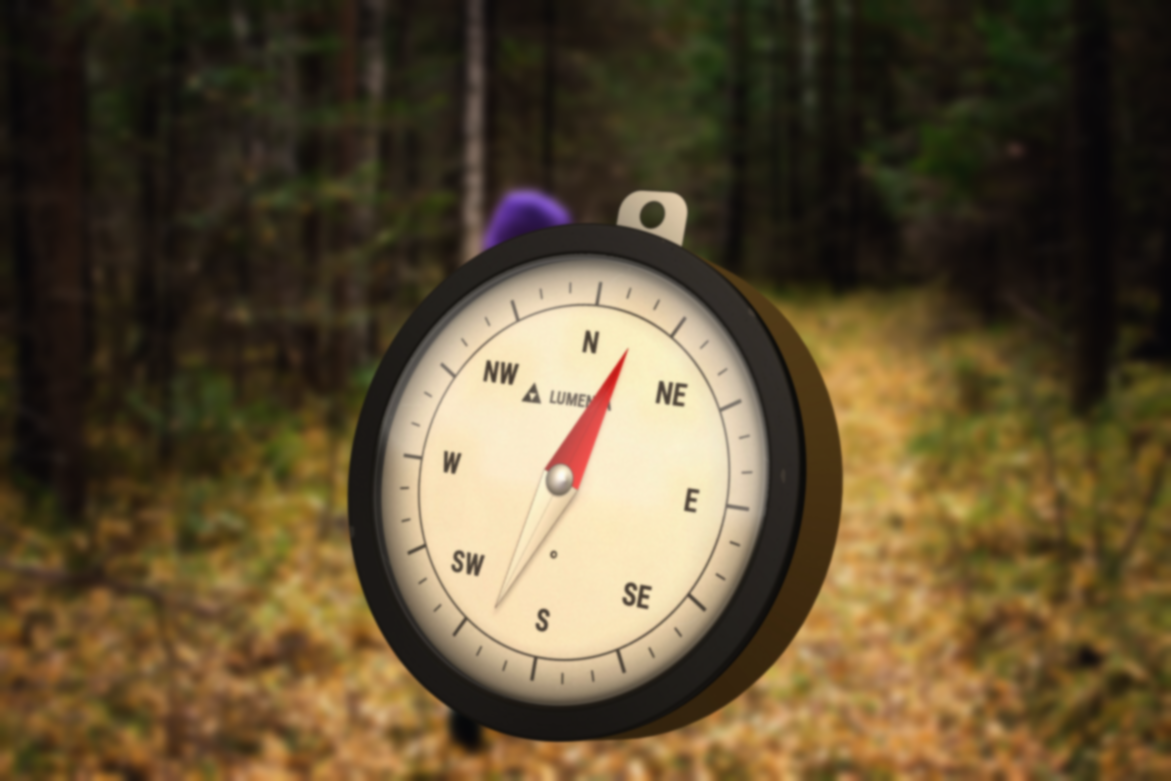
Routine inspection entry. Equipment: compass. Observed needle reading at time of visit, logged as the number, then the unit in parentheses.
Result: 20 (°)
